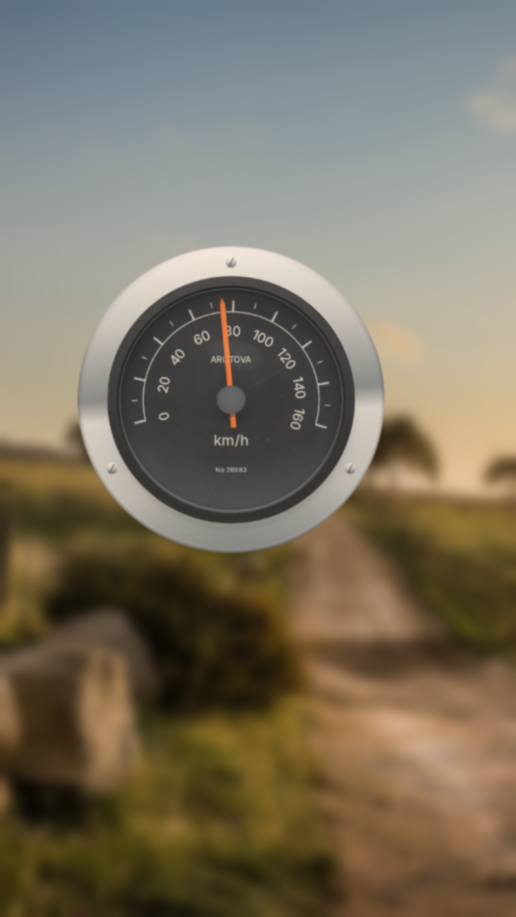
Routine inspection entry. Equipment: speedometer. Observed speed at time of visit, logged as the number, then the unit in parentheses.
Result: 75 (km/h)
